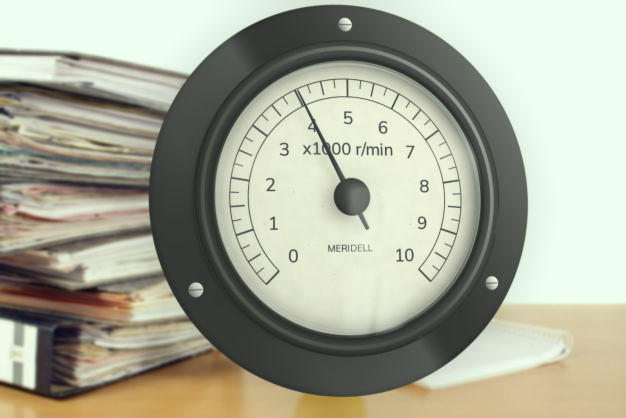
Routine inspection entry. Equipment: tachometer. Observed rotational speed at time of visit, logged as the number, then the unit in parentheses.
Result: 4000 (rpm)
